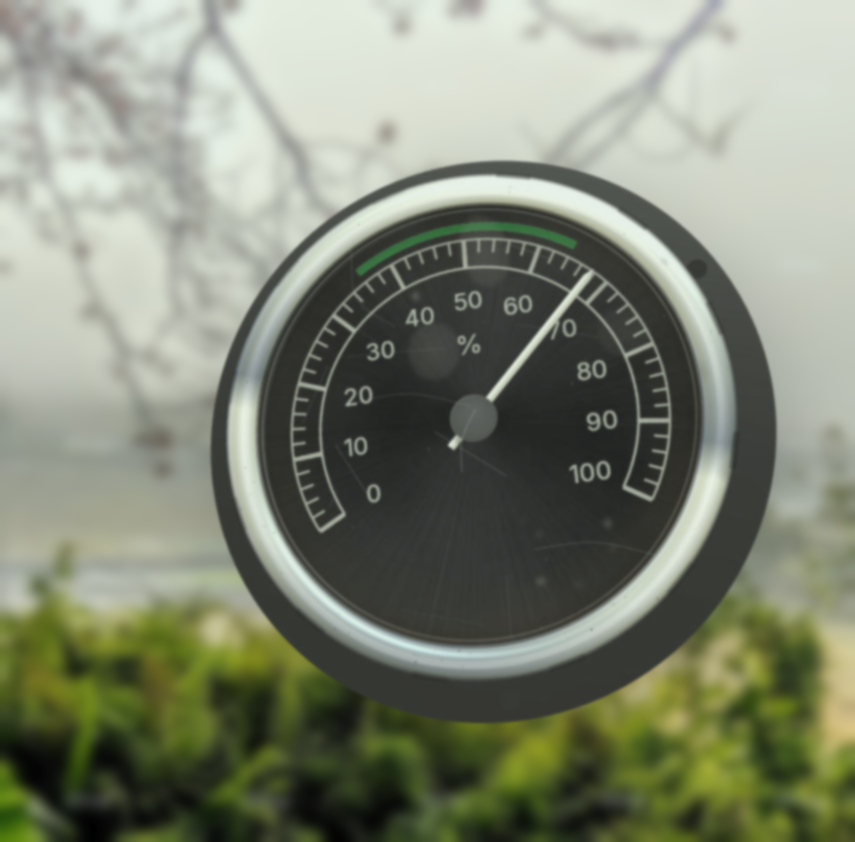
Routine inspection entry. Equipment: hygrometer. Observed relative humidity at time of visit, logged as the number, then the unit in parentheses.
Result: 68 (%)
